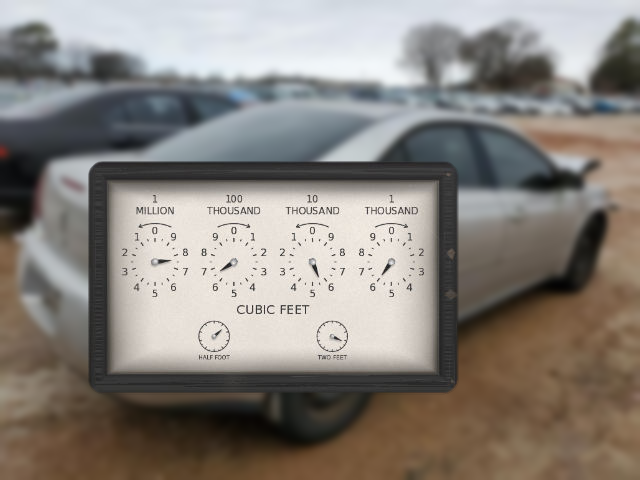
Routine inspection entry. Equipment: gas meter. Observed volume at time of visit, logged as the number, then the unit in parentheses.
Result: 765600 (ft³)
